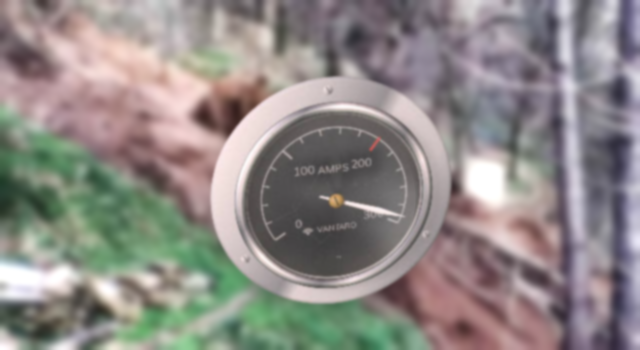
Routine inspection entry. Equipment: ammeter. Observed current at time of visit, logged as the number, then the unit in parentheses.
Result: 290 (A)
